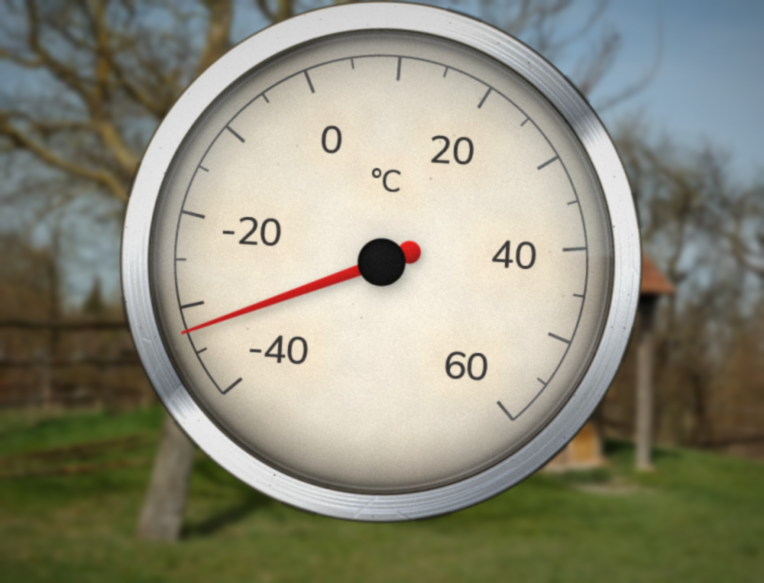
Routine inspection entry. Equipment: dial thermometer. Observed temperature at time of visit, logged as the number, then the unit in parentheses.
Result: -32.5 (°C)
